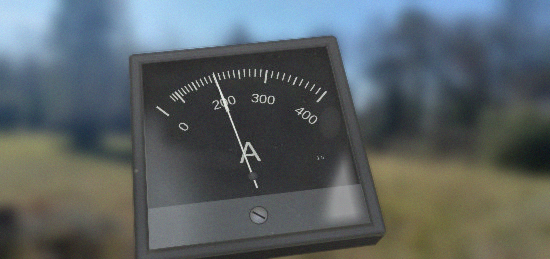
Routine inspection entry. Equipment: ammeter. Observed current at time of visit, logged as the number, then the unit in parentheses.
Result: 200 (A)
